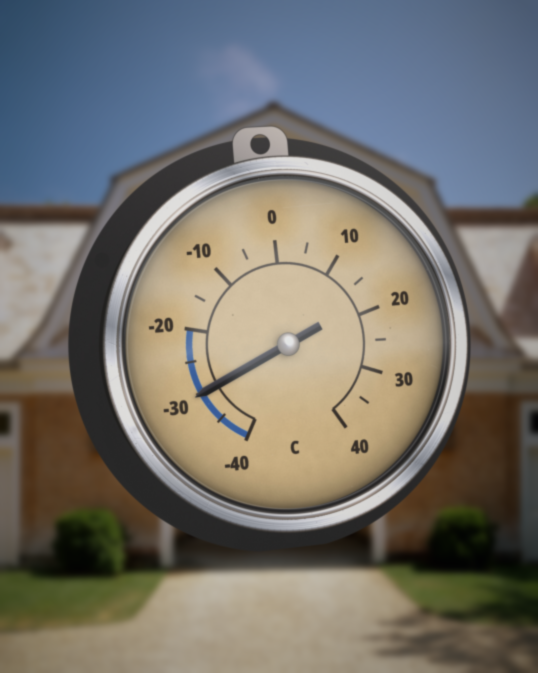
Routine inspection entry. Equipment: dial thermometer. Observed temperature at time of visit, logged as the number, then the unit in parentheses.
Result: -30 (°C)
